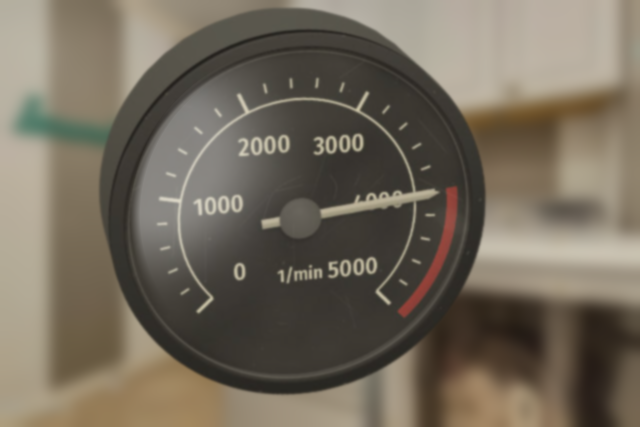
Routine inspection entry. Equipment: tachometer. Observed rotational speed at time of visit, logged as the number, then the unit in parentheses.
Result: 4000 (rpm)
